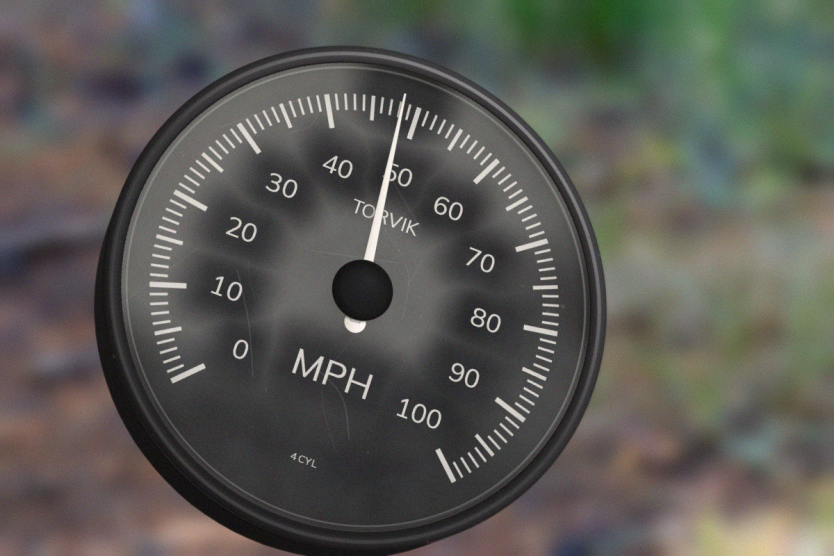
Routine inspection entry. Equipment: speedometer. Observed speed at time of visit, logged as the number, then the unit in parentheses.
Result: 48 (mph)
